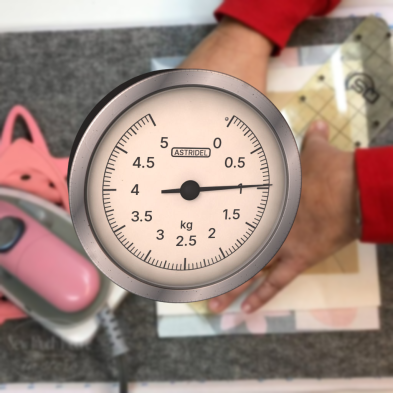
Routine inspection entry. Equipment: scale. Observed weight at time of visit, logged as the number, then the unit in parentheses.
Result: 0.95 (kg)
